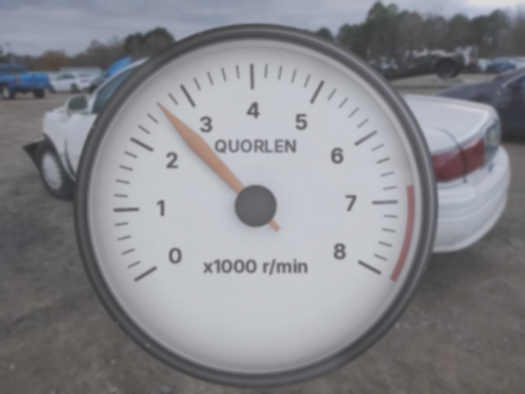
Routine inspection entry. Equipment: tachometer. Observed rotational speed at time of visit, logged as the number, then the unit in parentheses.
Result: 2600 (rpm)
